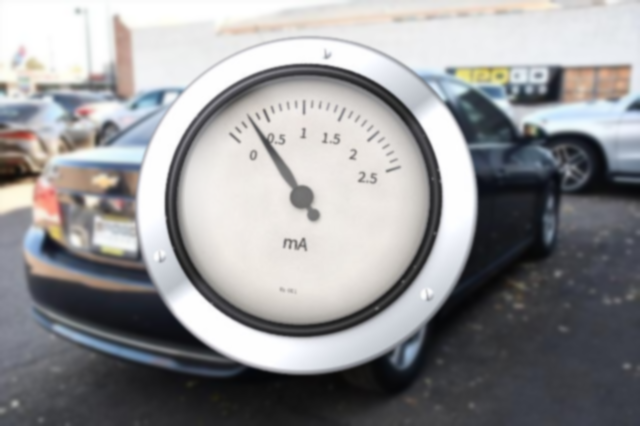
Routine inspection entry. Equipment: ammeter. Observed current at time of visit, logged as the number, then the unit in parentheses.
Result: 0.3 (mA)
